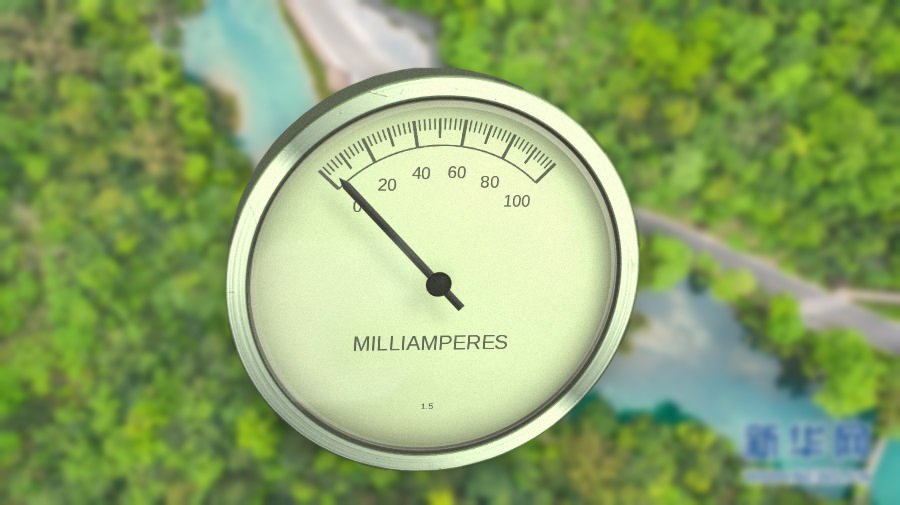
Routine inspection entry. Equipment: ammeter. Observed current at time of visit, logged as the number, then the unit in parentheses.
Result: 4 (mA)
